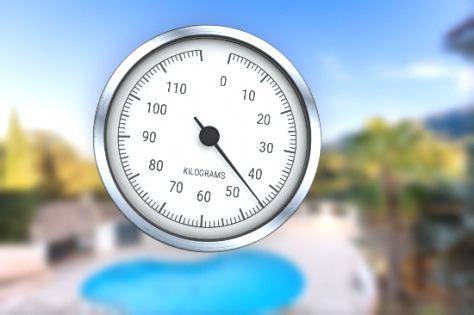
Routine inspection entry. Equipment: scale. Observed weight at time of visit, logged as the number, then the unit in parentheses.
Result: 45 (kg)
